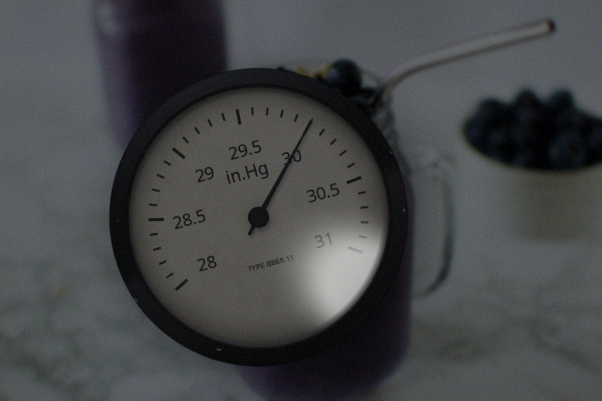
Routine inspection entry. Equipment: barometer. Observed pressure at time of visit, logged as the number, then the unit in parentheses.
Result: 30 (inHg)
